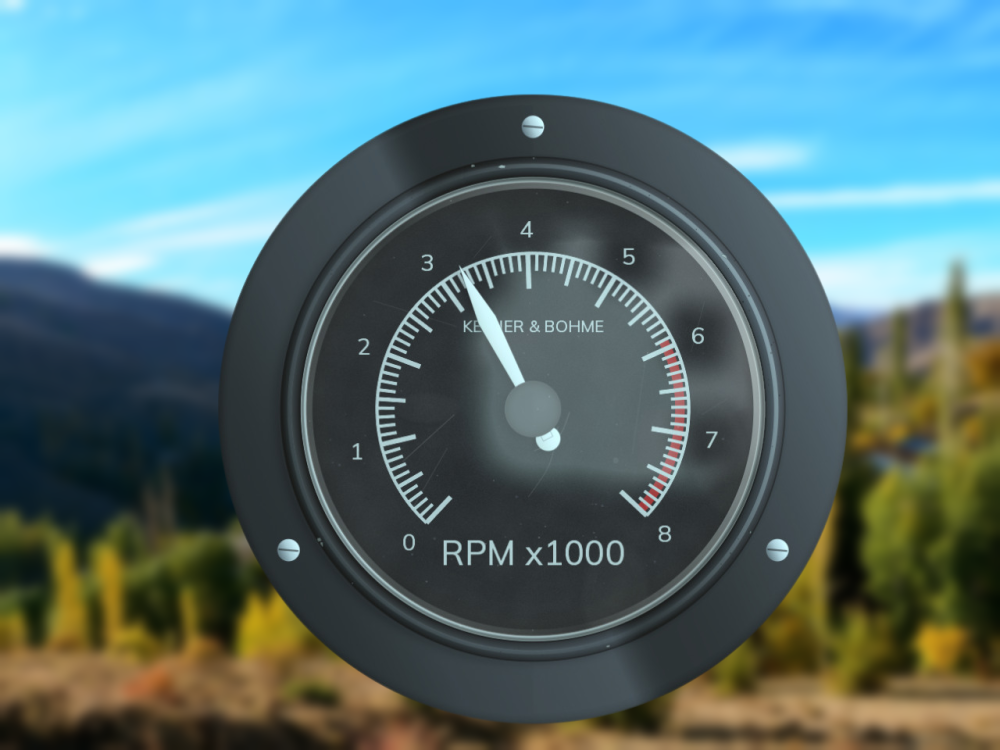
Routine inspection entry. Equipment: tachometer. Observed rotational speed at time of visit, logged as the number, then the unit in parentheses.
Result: 3250 (rpm)
